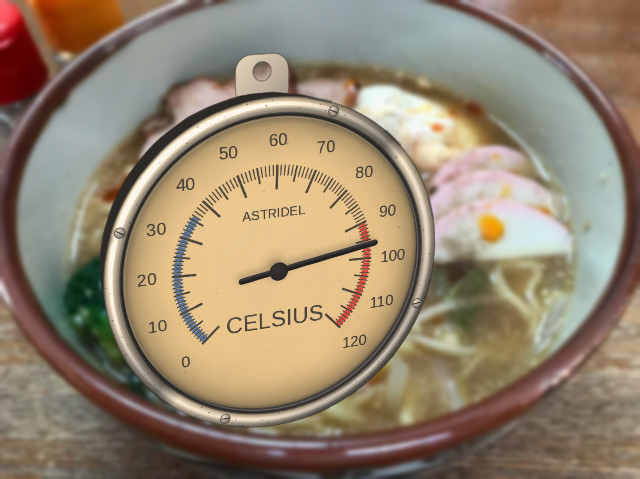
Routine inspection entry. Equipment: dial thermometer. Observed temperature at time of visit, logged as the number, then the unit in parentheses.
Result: 95 (°C)
